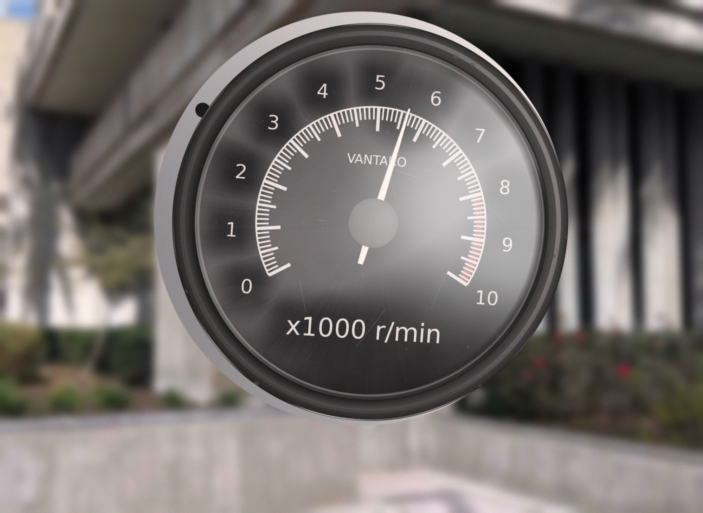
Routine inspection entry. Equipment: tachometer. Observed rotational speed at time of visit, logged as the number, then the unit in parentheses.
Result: 5600 (rpm)
